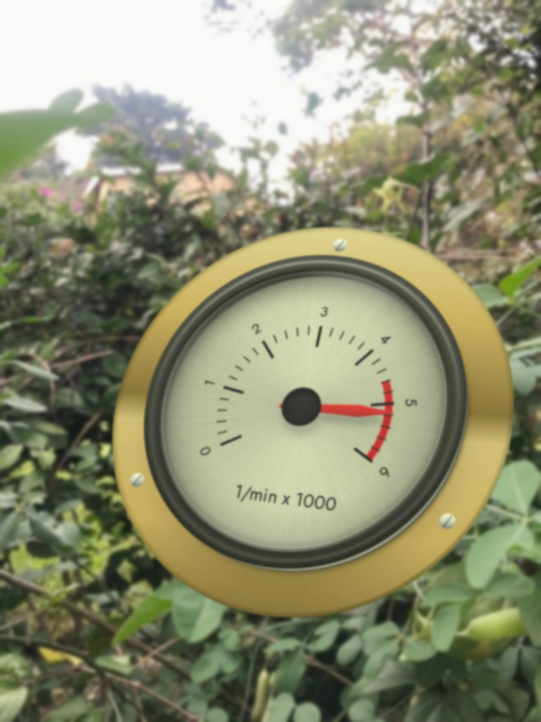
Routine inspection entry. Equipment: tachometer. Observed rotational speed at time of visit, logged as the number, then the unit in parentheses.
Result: 5200 (rpm)
